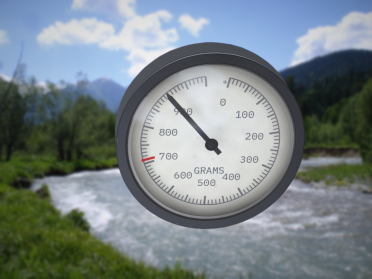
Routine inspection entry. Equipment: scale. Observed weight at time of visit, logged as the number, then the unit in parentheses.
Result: 900 (g)
